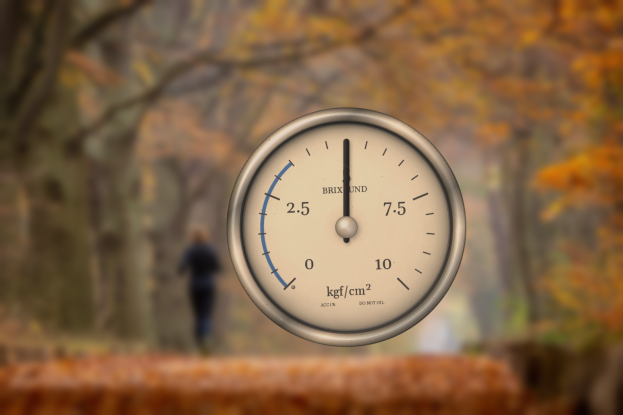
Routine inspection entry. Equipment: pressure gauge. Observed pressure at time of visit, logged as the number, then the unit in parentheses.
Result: 5 (kg/cm²)
